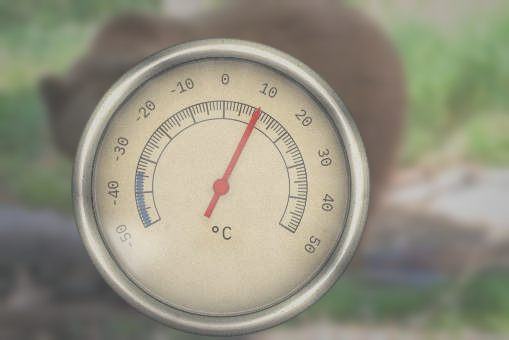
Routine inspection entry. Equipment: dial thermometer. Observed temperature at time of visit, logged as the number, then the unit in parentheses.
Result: 10 (°C)
